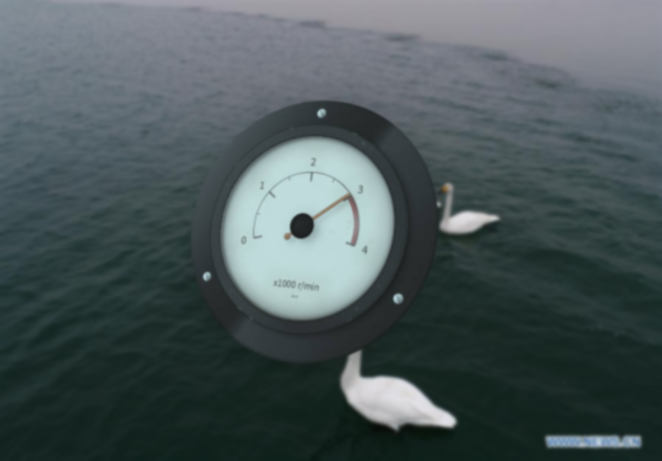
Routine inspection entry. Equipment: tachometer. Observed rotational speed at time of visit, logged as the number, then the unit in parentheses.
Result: 3000 (rpm)
